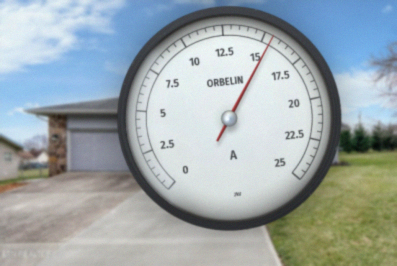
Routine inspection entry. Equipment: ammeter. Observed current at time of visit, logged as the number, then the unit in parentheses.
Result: 15.5 (A)
